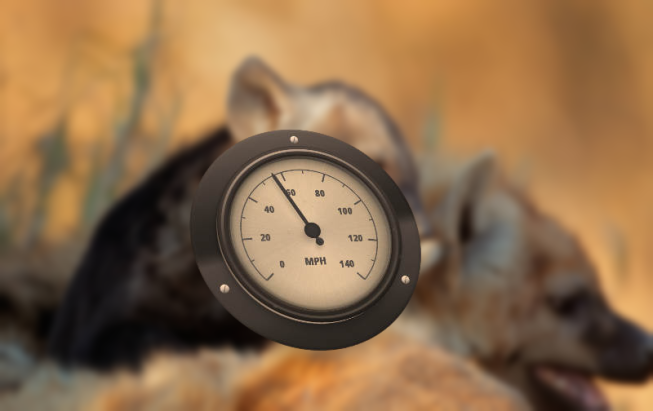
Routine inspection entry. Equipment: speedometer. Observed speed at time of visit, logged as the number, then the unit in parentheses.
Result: 55 (mph)
